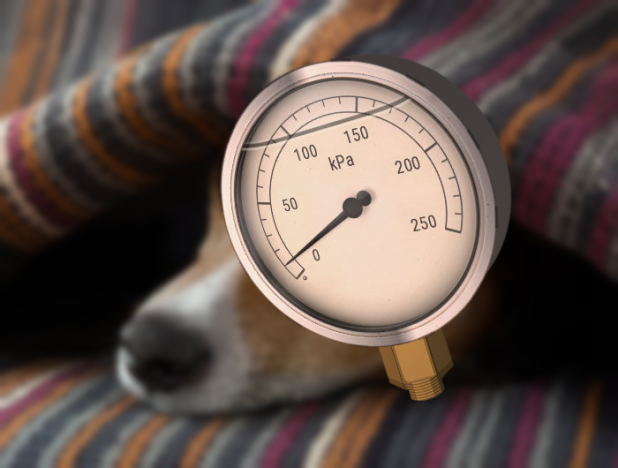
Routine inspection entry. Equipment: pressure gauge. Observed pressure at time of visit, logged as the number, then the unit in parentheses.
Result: 10 (kPa)
